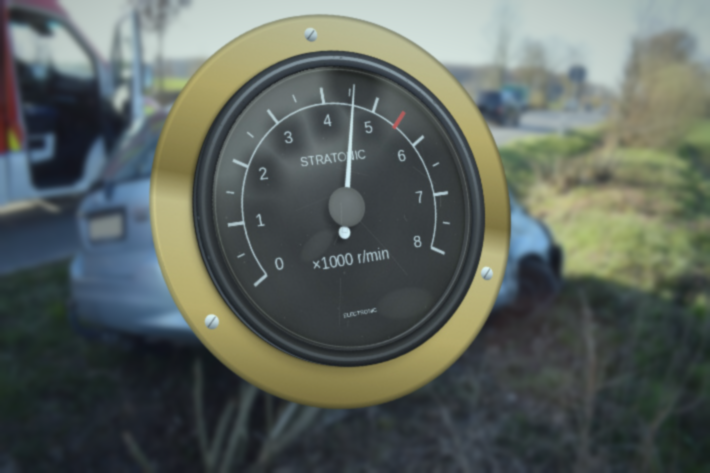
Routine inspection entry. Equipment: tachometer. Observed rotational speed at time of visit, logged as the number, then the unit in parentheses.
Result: 4500 (rpm)
